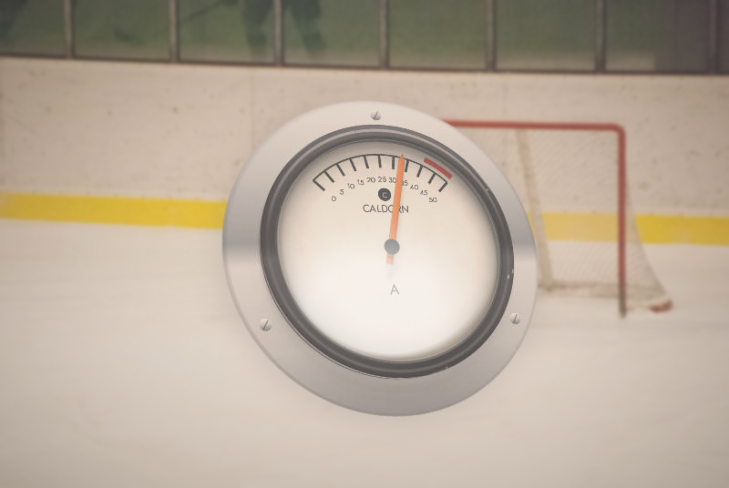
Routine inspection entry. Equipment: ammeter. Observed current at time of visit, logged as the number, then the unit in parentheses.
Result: 32.5 (A)
